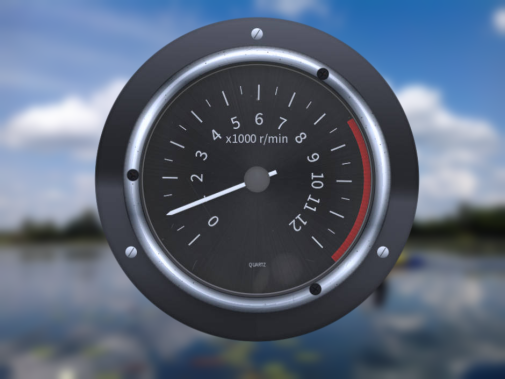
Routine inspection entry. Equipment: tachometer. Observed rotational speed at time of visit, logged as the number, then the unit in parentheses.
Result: 1000 (rpm)
